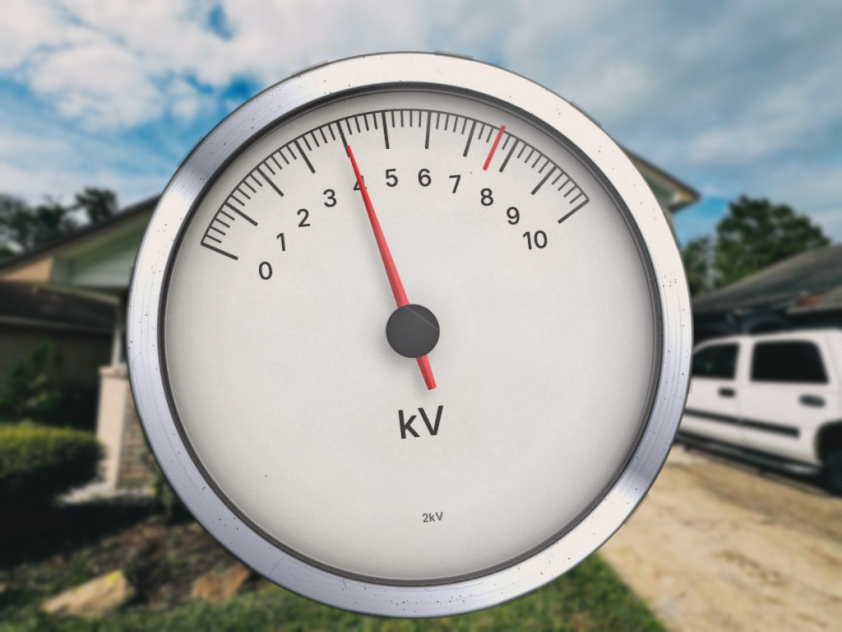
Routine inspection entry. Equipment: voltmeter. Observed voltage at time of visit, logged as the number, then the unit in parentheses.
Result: 4 (kV)
